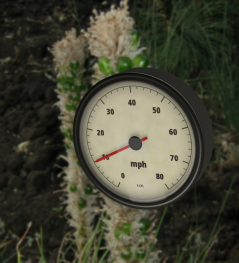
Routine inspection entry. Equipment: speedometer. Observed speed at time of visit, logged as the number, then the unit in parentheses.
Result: 10 (mph)
